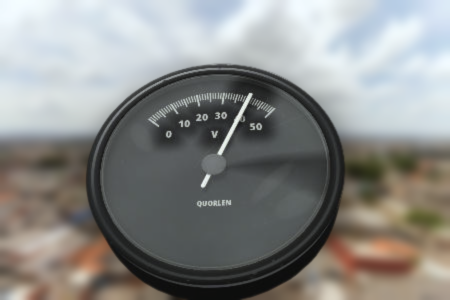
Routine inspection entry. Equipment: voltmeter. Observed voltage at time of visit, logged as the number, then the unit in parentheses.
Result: 40 (V)
